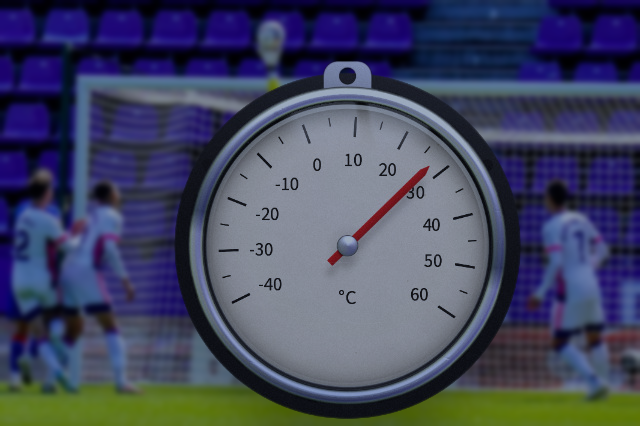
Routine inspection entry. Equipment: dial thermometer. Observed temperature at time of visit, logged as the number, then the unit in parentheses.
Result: 27.5 (°C)
